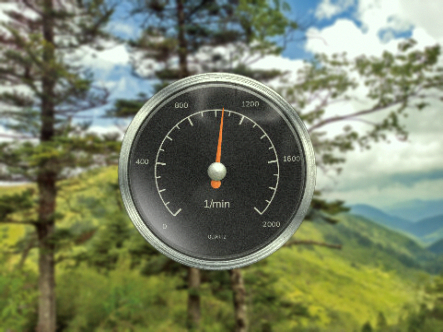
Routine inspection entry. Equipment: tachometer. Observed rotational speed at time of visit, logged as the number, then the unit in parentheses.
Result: 1050 (rpm)
